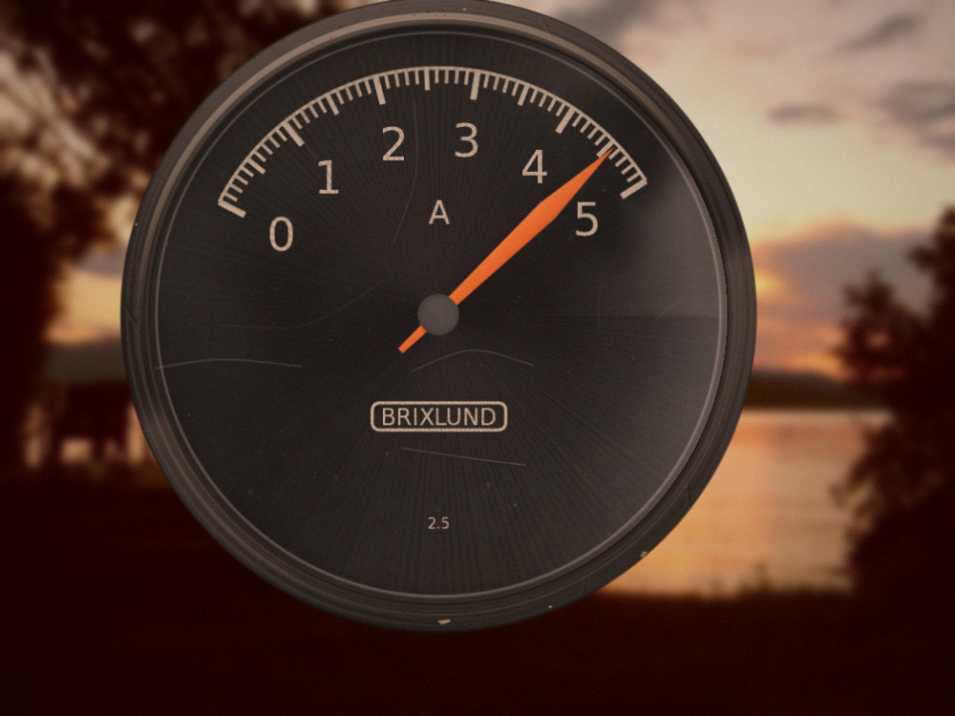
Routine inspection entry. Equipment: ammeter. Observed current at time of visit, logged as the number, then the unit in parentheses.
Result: 4.55 (A)
